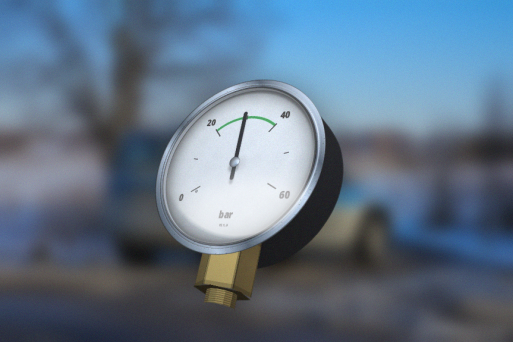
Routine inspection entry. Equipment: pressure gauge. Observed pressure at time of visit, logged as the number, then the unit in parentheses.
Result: 30 (bar)
